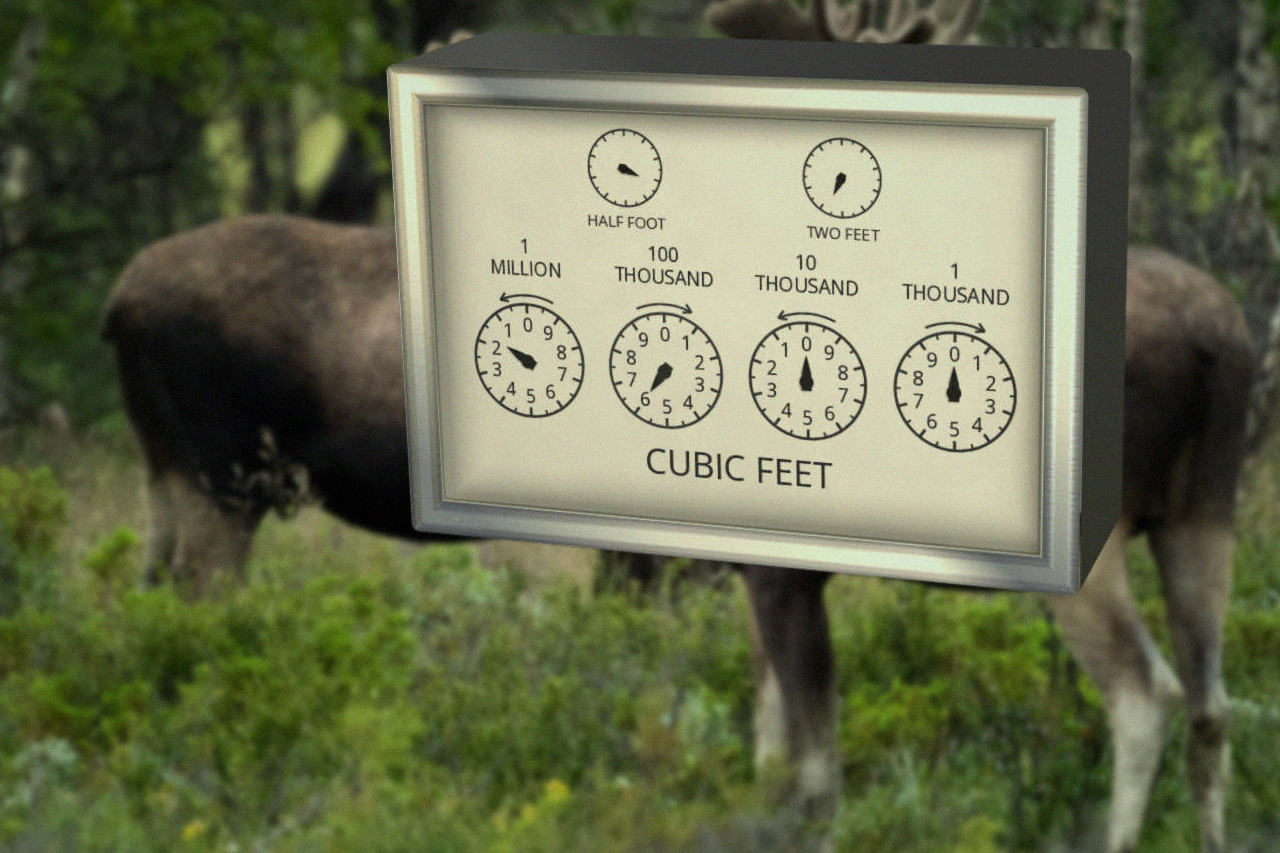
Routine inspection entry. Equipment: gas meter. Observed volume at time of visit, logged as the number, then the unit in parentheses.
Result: 160000 (ft³)
